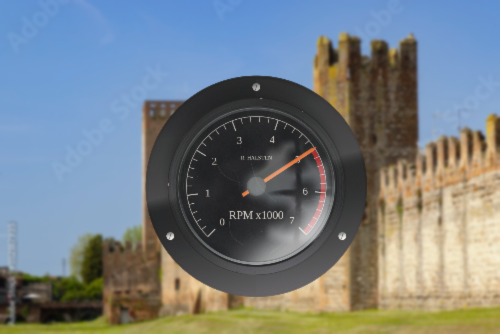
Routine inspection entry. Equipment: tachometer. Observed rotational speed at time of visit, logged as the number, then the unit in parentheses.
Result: 5000 (rpm)
